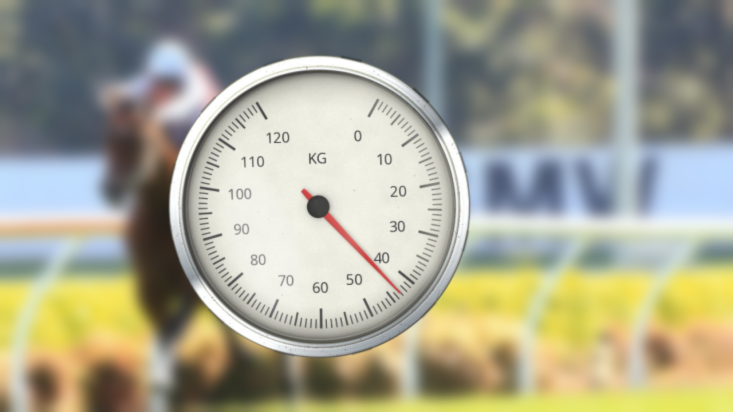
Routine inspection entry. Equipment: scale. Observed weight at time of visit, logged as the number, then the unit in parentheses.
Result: 43 (kg)
